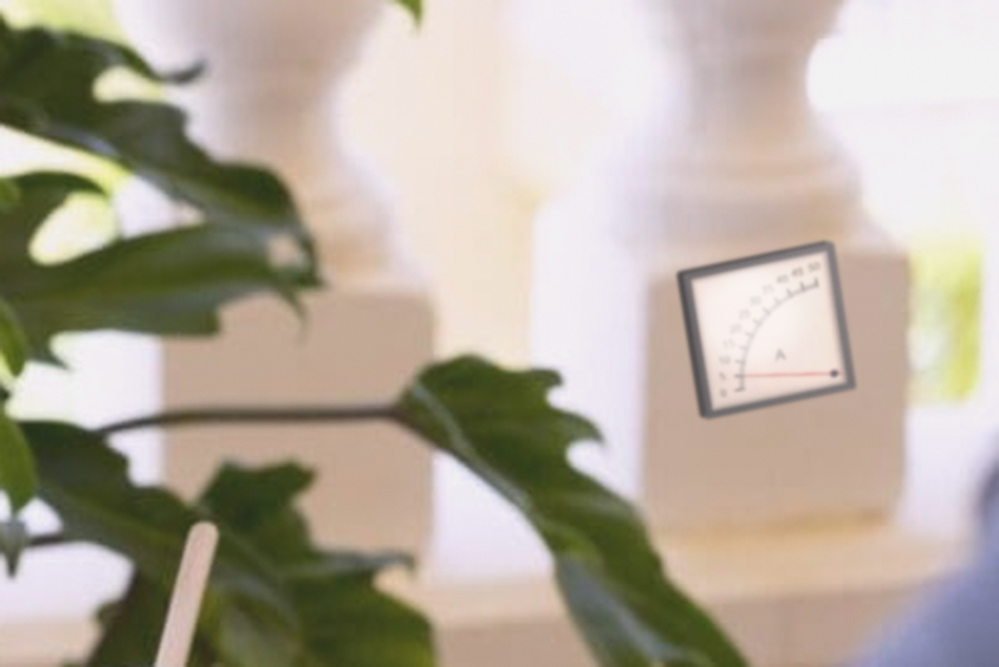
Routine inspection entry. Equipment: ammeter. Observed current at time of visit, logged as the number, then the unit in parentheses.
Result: 5 (A)
